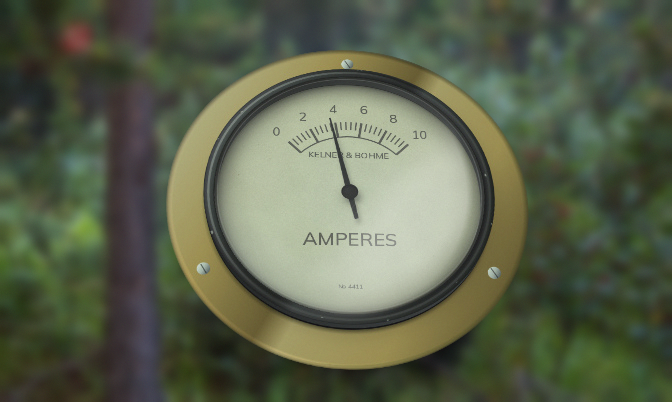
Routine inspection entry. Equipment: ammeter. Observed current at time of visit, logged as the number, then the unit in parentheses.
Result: 3.6 (A)
